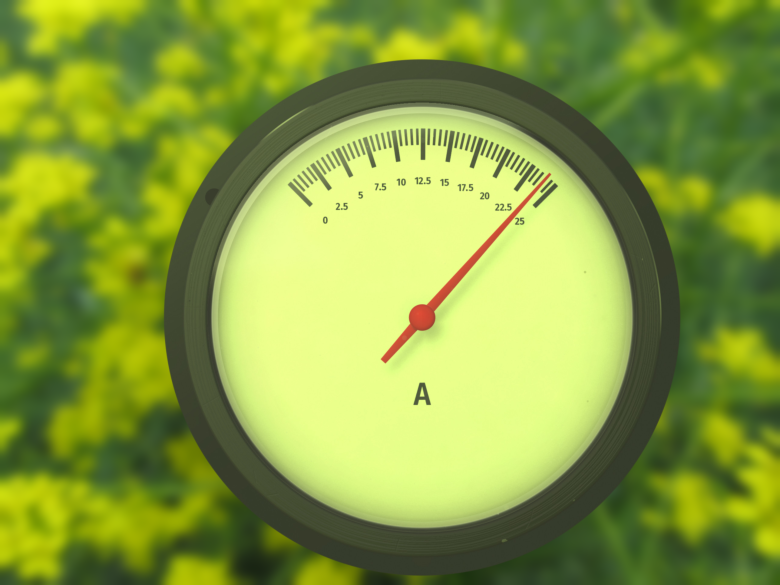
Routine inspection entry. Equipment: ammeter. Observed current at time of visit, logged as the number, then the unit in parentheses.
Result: 24 (A)
